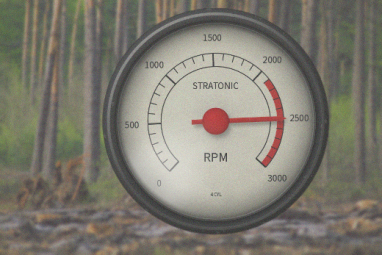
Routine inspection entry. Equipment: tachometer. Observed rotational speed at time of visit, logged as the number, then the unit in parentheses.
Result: 2500 (rpm)
